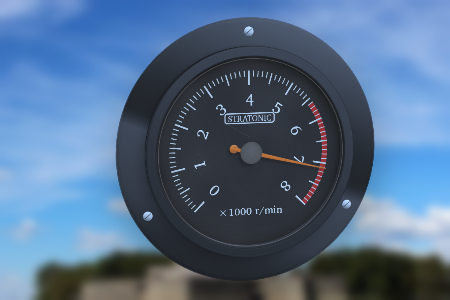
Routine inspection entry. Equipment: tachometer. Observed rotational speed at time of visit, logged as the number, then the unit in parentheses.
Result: 7100 (rpm)
